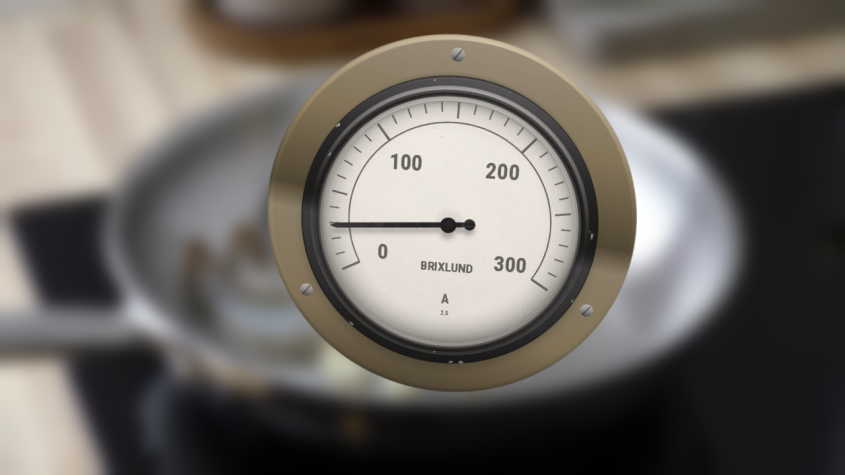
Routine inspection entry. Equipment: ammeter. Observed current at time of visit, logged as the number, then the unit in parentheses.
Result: 30 (A)
